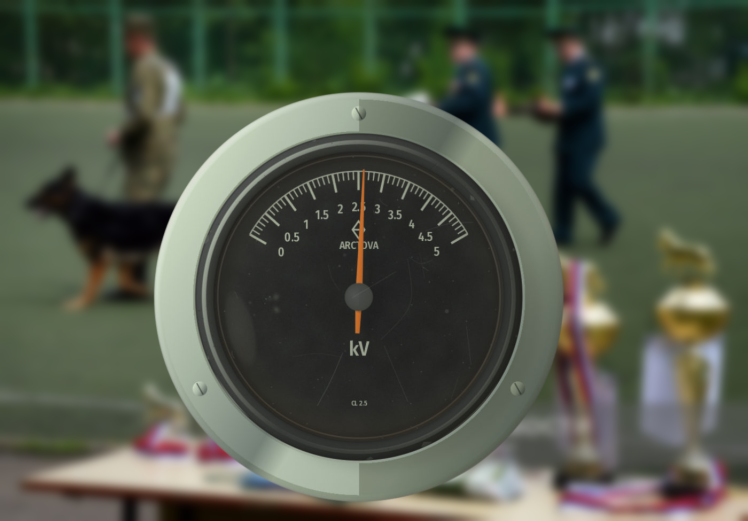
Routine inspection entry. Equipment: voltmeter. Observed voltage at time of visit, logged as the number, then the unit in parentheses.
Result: 2.6 (kV)
